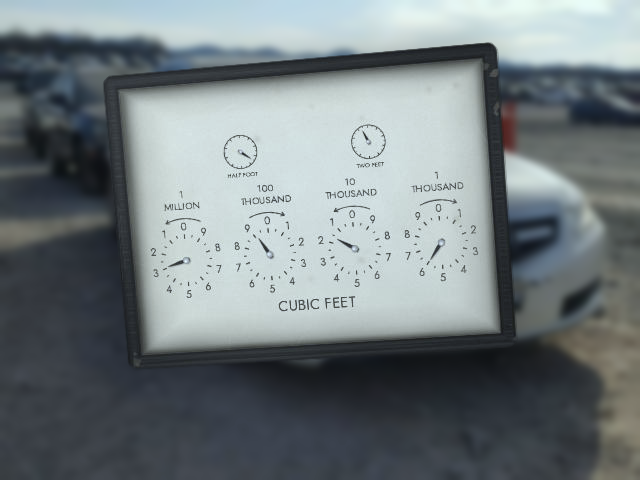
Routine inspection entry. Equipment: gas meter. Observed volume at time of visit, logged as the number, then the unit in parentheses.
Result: 291600 (ft³)
